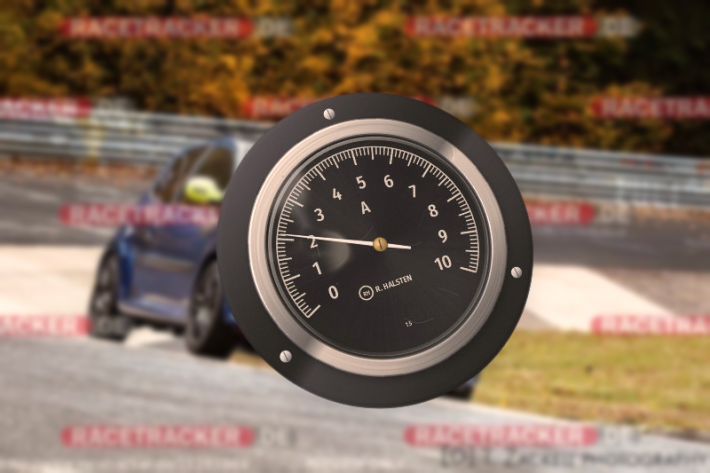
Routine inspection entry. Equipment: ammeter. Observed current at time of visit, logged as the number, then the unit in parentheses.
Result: 2.1 (A)
